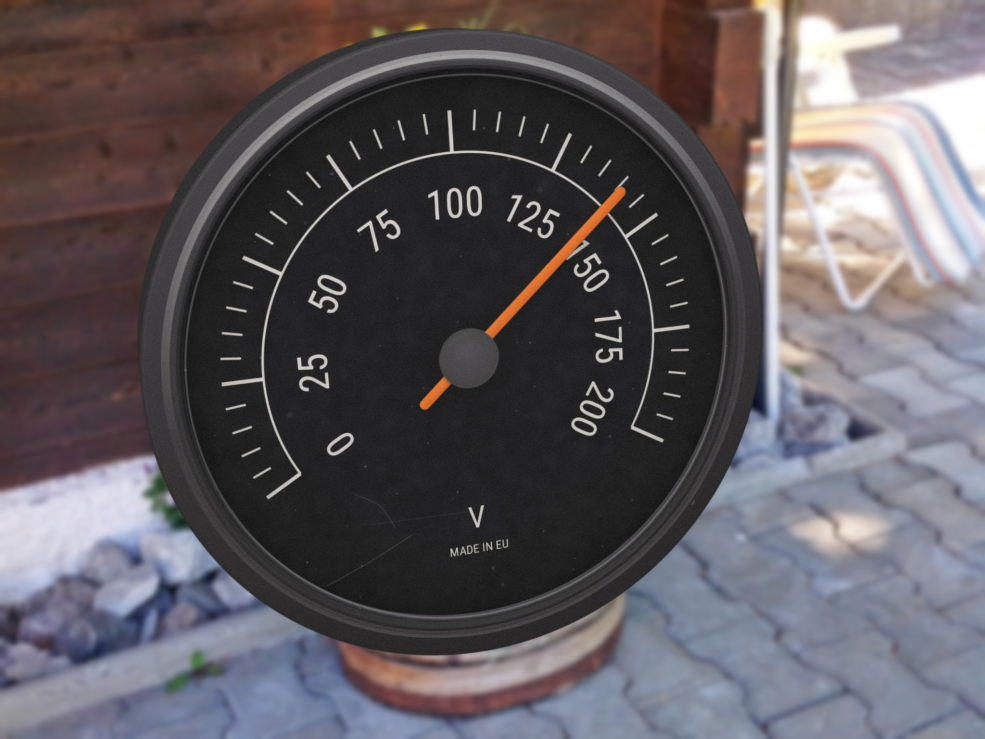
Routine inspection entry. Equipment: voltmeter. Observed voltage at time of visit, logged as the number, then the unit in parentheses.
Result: 140 (V)
